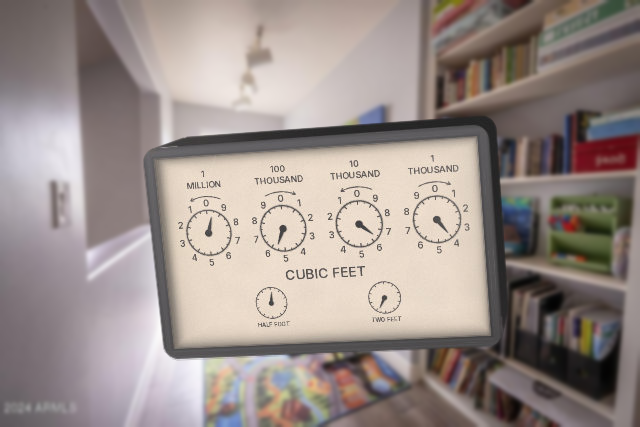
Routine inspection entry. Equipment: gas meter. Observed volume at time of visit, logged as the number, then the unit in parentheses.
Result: 956400 (ft³)
